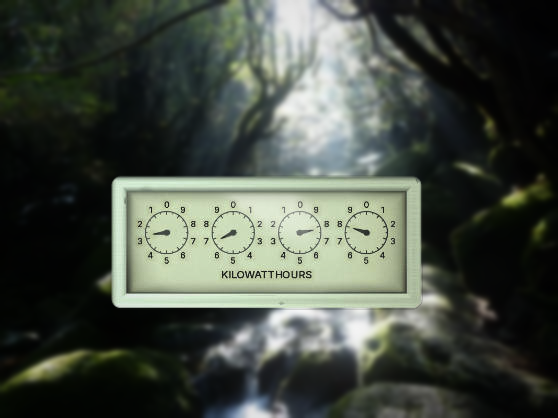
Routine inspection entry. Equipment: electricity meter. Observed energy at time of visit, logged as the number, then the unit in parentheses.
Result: 2678 (kWh)
